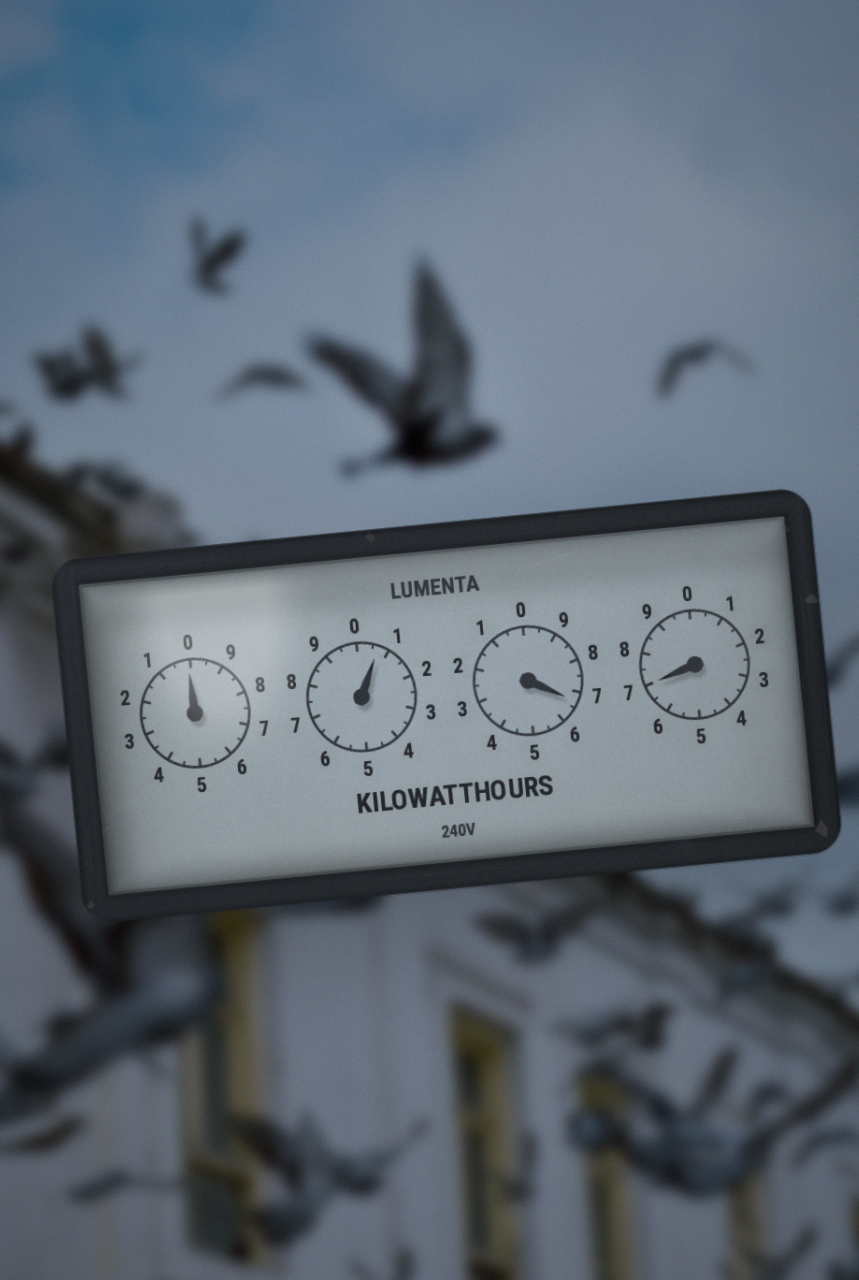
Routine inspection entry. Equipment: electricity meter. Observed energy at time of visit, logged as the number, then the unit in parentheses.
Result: 67 (kWh)
